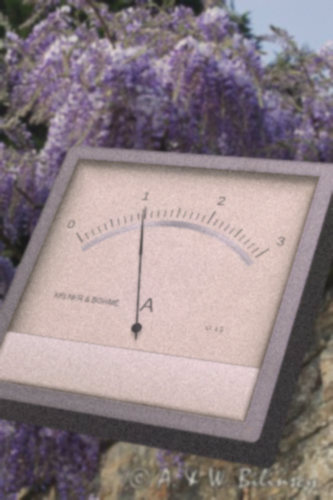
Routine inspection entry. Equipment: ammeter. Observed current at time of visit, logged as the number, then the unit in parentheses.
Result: 1 (A)
